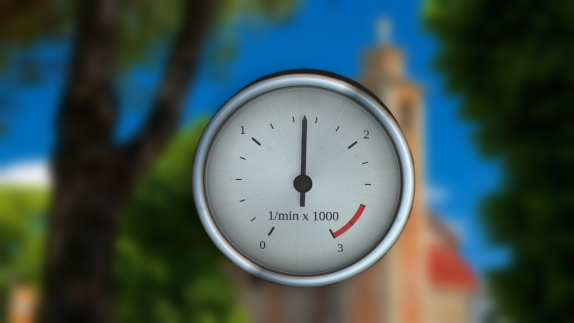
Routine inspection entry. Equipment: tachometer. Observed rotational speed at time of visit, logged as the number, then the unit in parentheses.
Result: 1500 (rpm)
